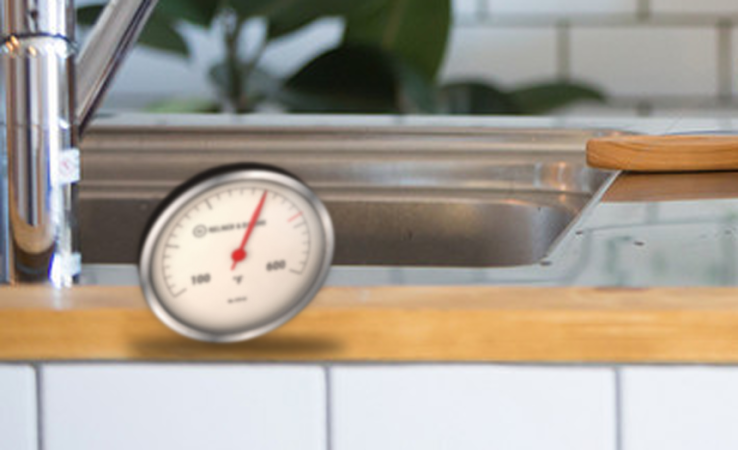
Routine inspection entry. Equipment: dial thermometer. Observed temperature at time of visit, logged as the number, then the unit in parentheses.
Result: 400 (°F)
